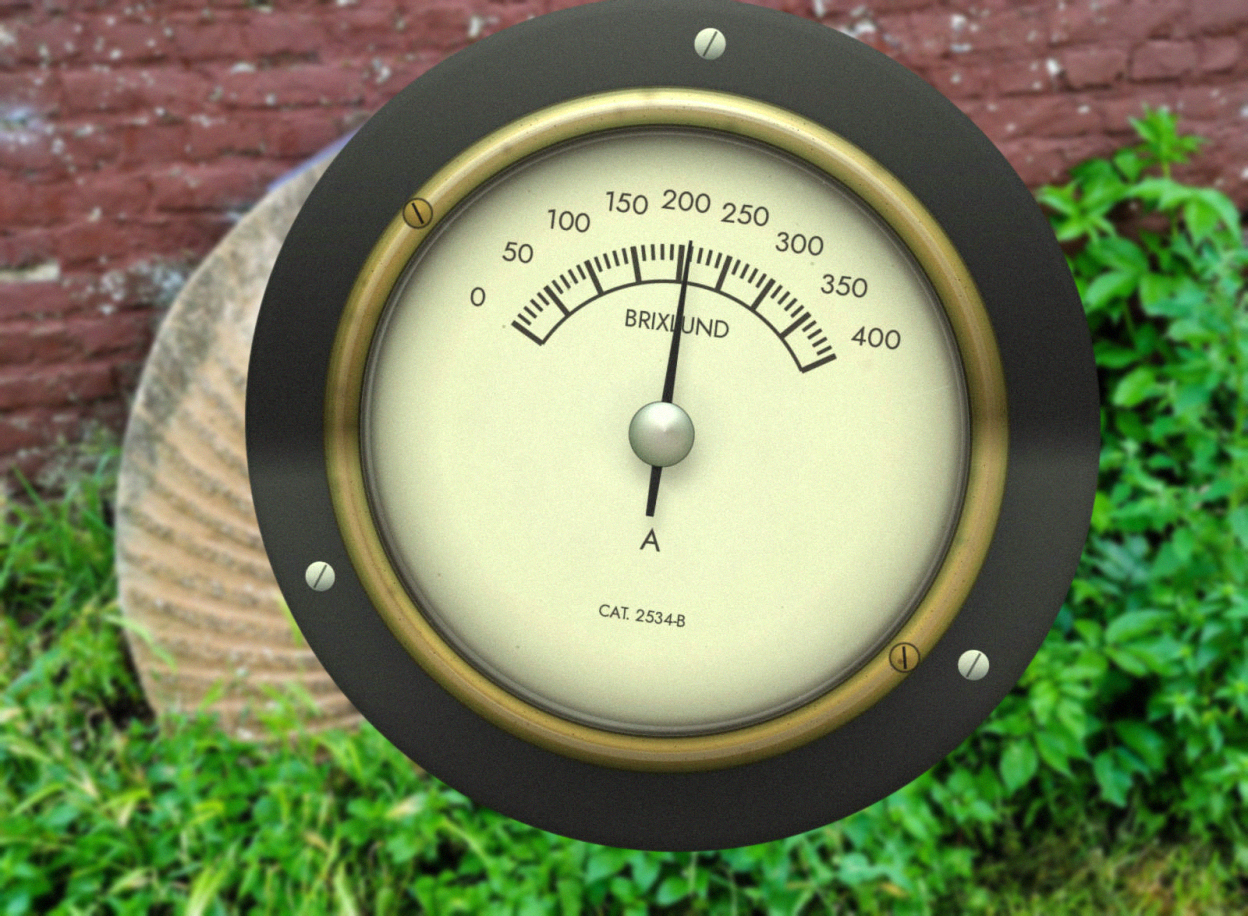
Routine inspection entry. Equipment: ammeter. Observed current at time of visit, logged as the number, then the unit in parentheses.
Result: 210 (A)
